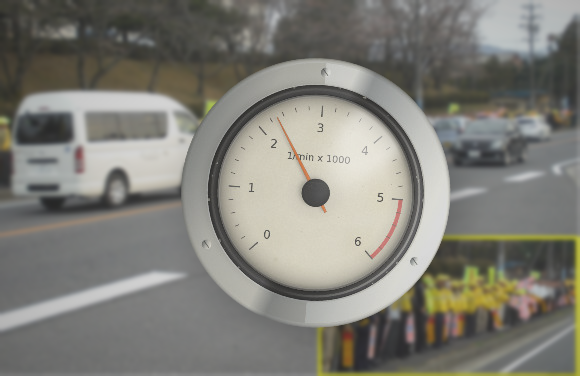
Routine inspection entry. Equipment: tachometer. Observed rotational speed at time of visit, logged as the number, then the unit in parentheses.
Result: 2300 (rpm)
